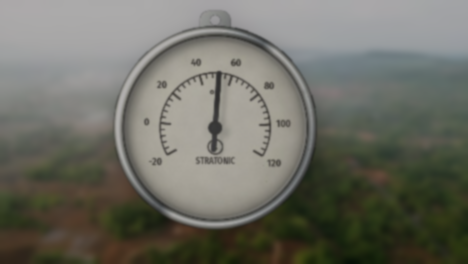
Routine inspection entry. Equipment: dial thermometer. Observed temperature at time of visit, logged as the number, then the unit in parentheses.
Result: 52 (°F)
